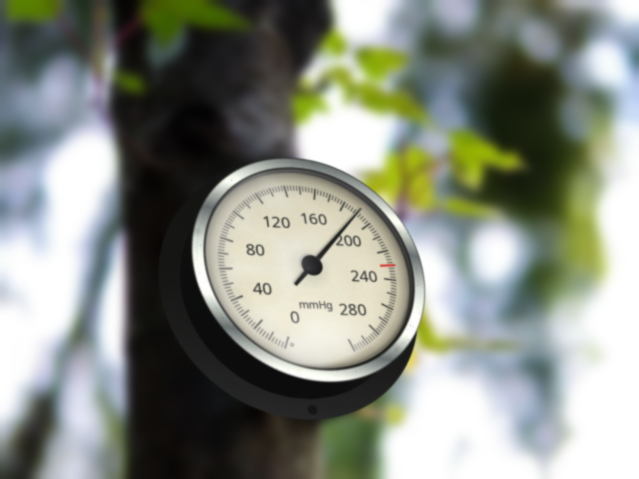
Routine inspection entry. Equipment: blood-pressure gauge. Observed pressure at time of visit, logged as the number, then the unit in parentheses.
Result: 190 (mmHg)
